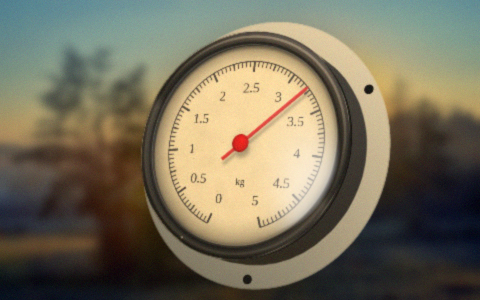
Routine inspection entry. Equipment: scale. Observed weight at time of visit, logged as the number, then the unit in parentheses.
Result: 3.25 (kg)
